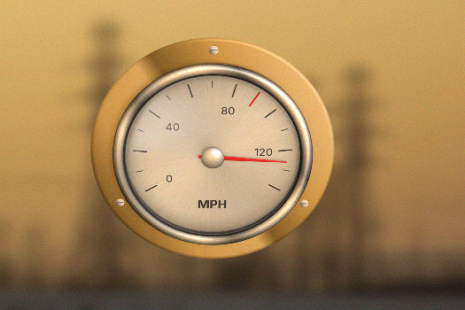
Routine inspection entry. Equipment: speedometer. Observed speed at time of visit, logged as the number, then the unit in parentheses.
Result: 125 (mph)
